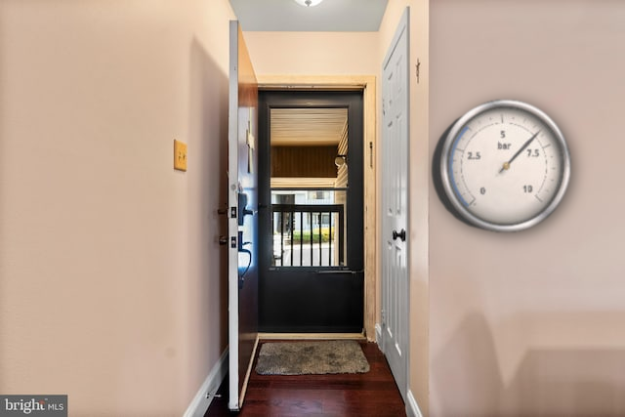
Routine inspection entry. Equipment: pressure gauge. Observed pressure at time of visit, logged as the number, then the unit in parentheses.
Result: 6.75 (bar)
